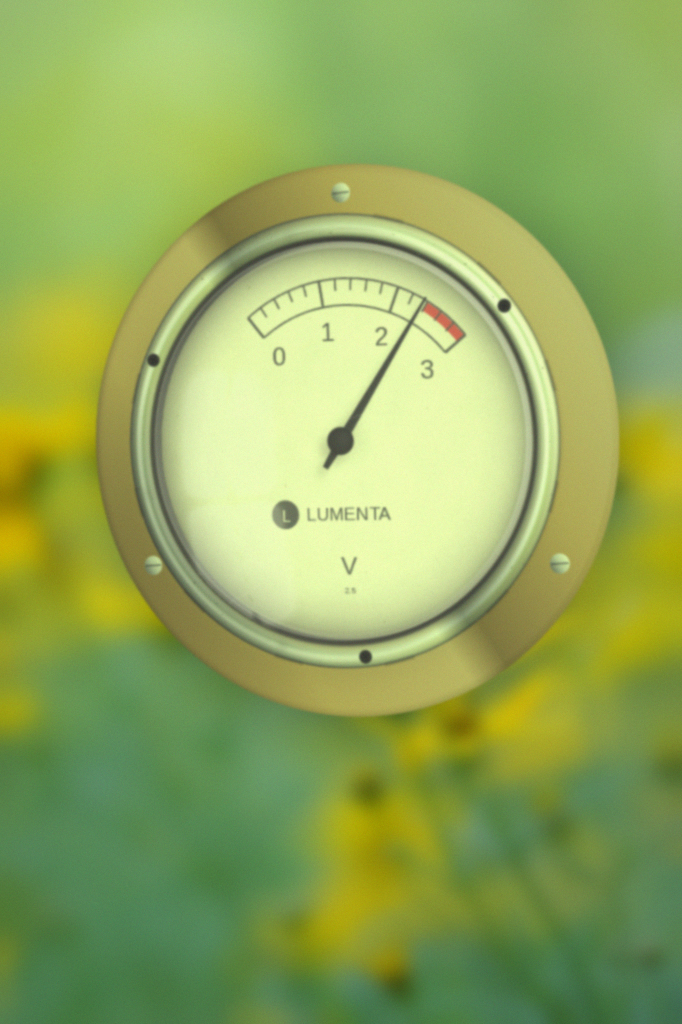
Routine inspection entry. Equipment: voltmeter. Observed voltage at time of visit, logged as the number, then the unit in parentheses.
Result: 2.4 (V)
